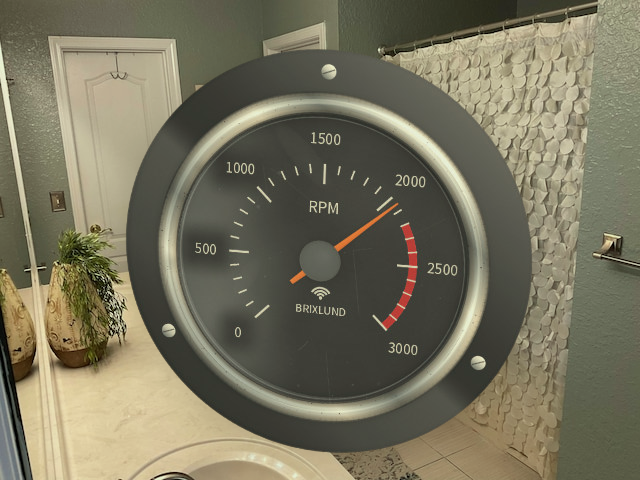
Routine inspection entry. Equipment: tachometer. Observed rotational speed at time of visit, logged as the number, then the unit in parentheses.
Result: 2050 (rpm)
